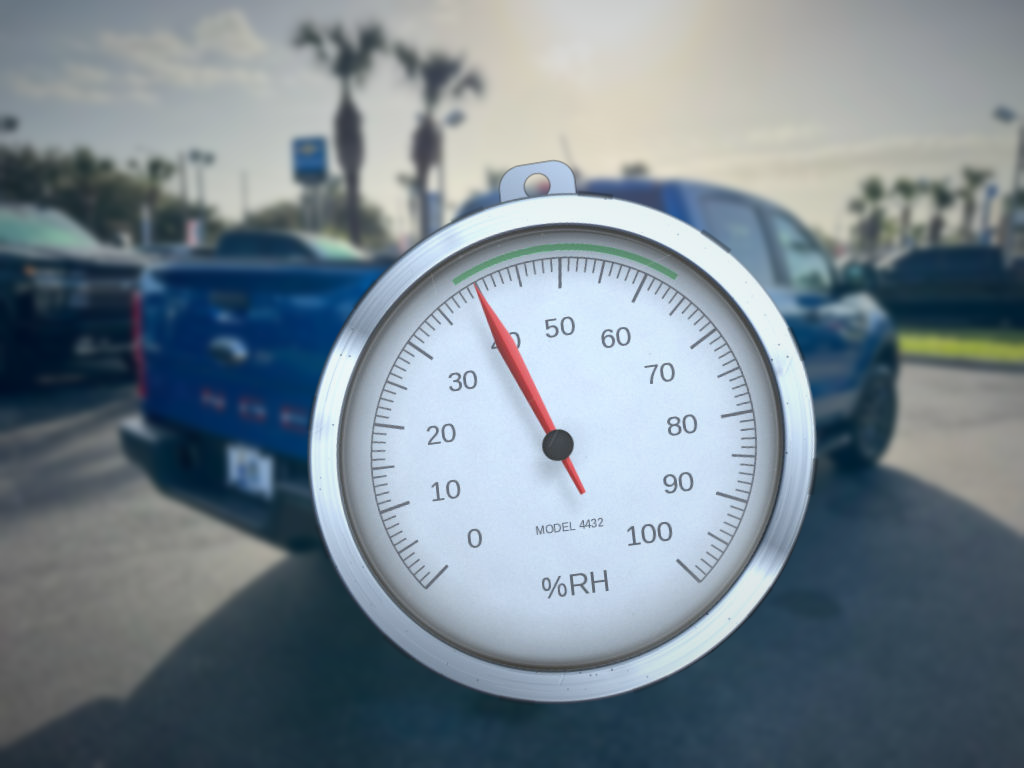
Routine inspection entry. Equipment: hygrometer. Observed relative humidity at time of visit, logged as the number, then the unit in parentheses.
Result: 40 (%)
